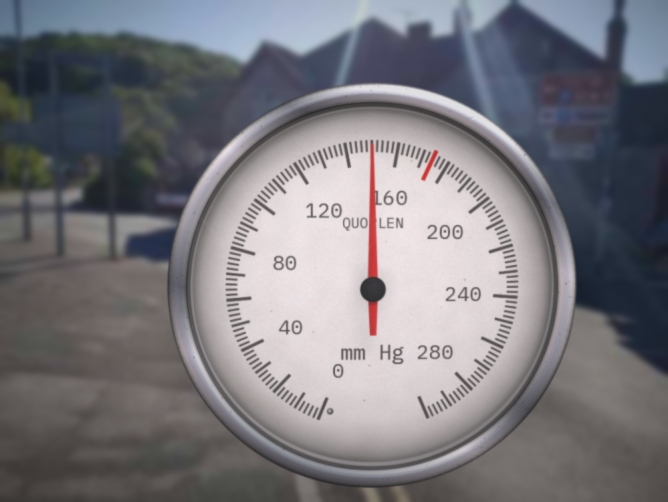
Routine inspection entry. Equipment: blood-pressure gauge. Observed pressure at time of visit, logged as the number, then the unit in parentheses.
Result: 150 (mmHg)
